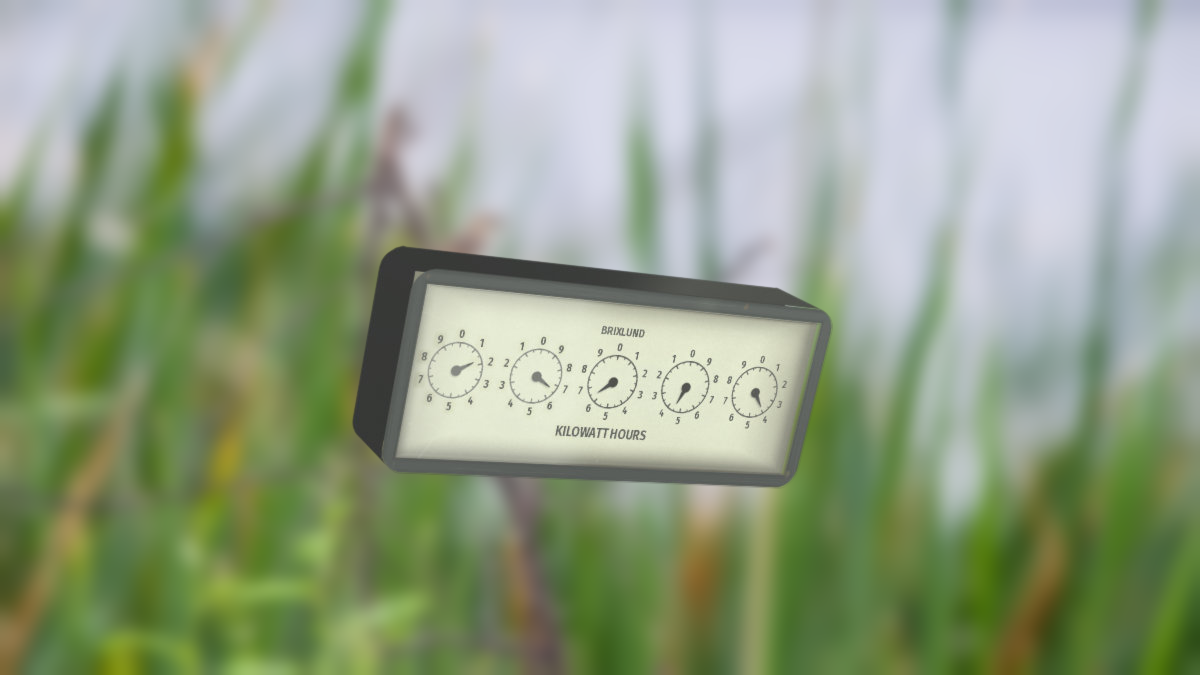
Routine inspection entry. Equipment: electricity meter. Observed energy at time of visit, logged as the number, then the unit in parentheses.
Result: 16644 (kWh)
